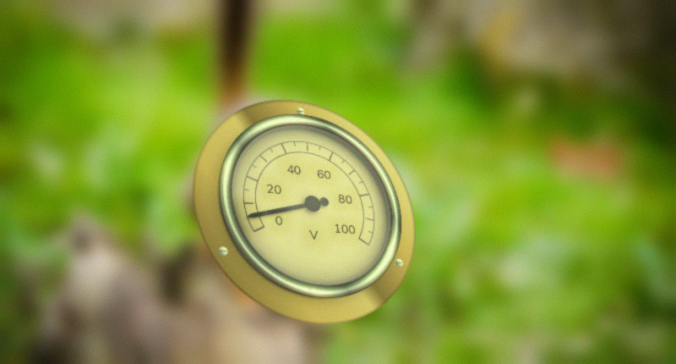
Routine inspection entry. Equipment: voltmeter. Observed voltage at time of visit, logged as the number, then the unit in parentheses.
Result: 5 (V)
